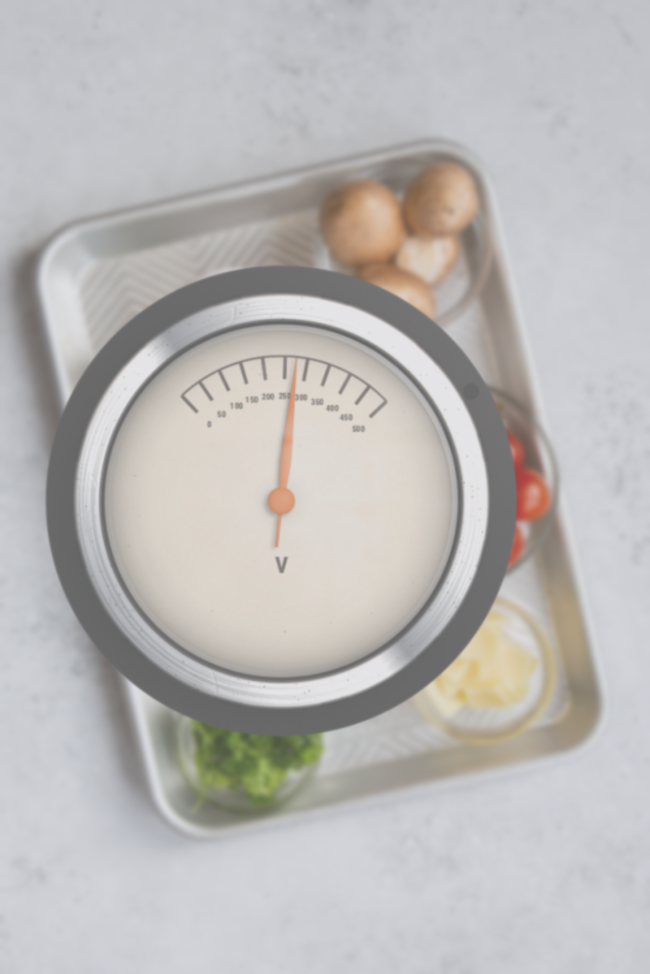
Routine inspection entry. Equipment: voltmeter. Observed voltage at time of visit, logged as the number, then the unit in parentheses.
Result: 275 (V)
